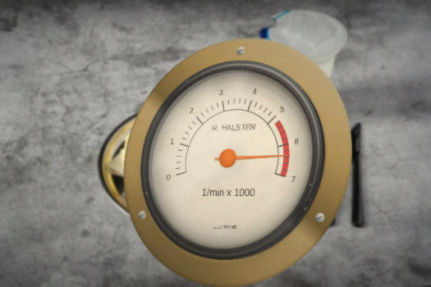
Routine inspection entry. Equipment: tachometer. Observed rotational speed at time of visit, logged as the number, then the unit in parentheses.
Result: 6400 (rpm)
